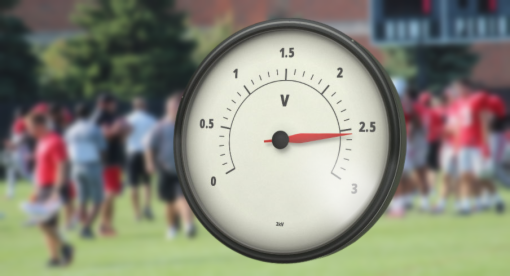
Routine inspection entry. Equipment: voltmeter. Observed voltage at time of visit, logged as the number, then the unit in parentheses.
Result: 2.55 (V)
